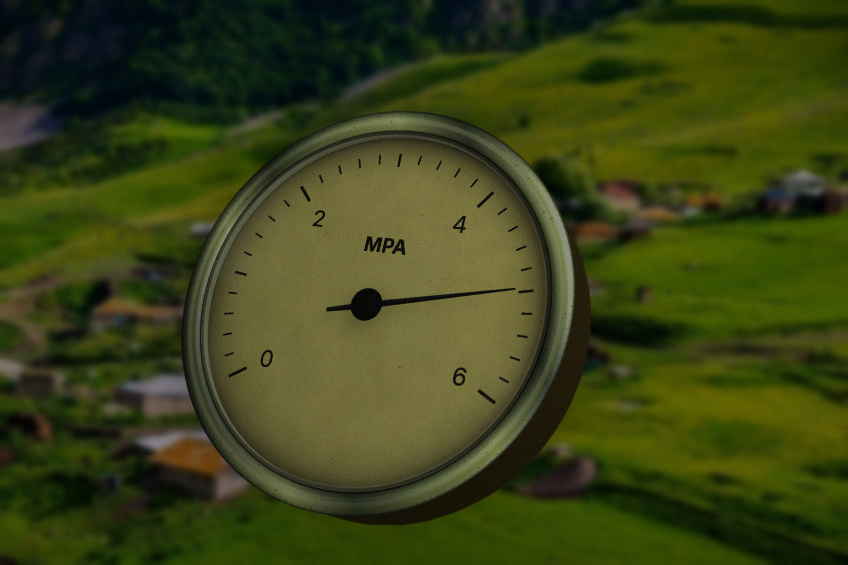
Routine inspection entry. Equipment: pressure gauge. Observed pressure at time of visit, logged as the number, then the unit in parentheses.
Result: 5 (MPa)
